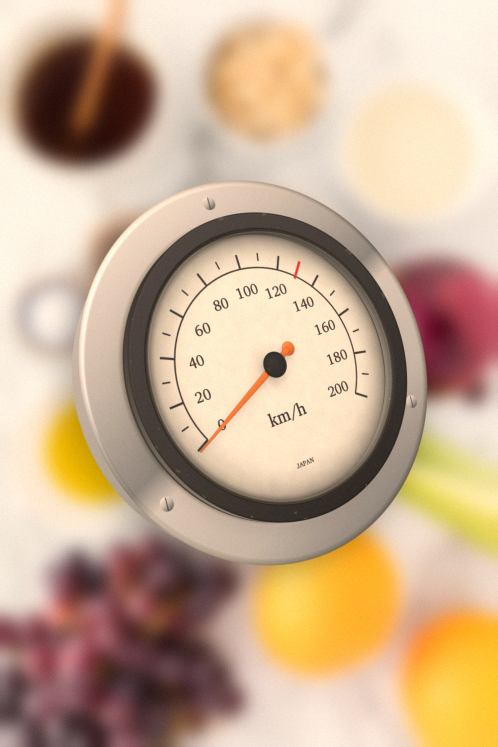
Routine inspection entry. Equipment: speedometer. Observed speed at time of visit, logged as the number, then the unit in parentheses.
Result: 0 (km/h)
